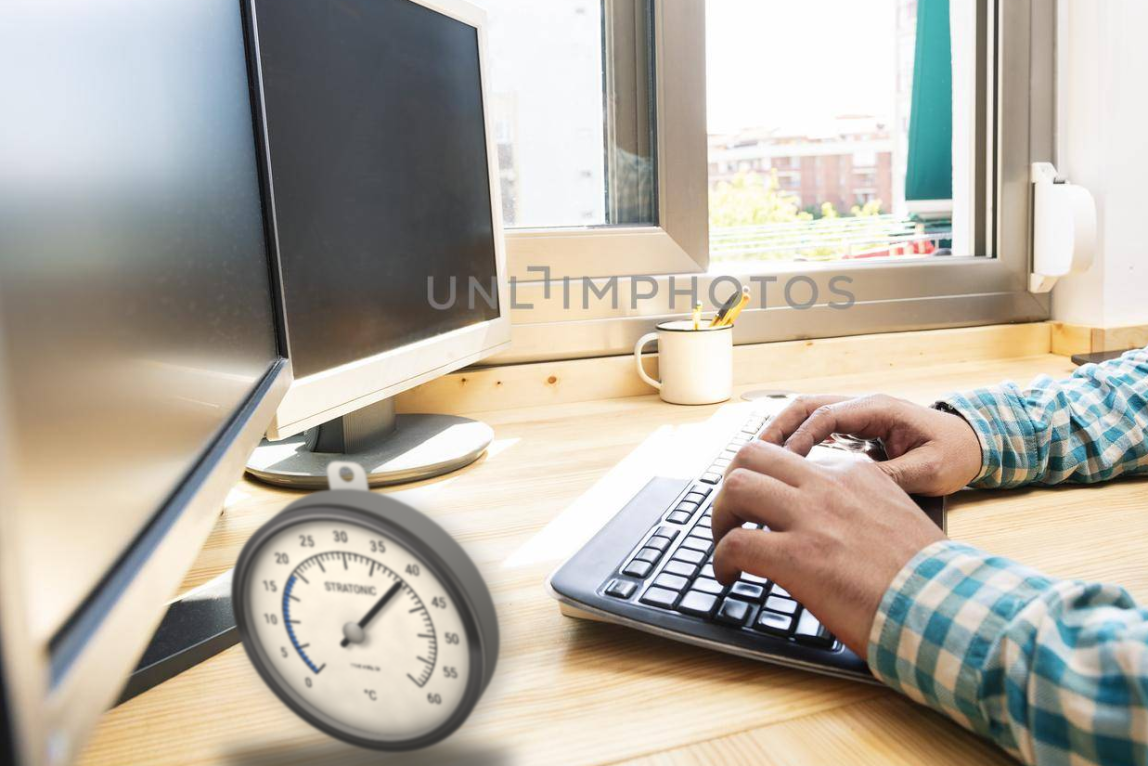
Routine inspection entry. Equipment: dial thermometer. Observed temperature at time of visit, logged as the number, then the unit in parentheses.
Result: 40 (°C)
